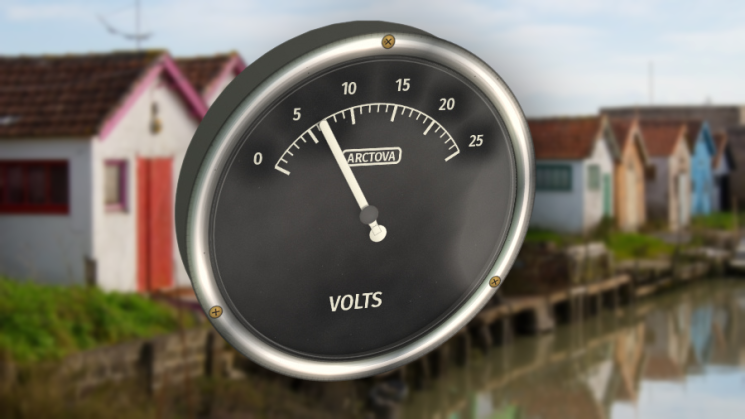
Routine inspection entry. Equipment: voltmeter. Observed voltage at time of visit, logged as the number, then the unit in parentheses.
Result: 6.5 (V)
